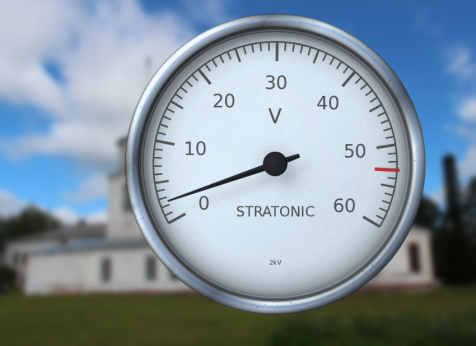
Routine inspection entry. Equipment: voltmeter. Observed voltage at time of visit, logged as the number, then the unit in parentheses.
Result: 2.5 (V)
